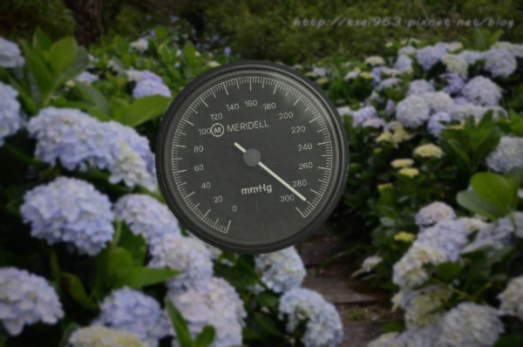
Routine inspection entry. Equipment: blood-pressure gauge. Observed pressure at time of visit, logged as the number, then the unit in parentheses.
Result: 290 (mmHg)
